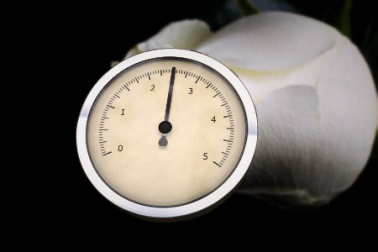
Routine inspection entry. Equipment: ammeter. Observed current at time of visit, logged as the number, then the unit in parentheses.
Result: 2.5 (A)
